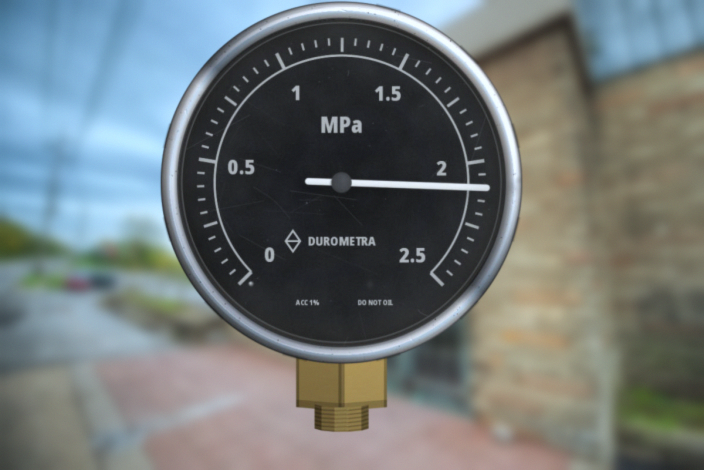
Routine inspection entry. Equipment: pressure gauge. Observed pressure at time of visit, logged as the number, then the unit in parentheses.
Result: 2.1 (MPa)
